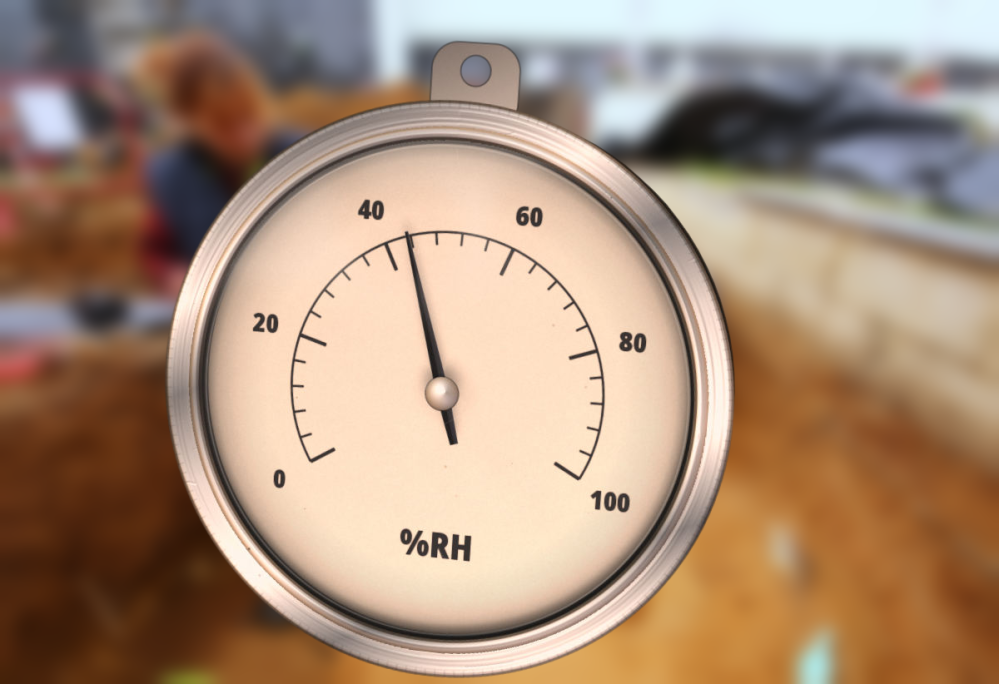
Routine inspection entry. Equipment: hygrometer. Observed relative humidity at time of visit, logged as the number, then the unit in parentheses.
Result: 44 (%)
